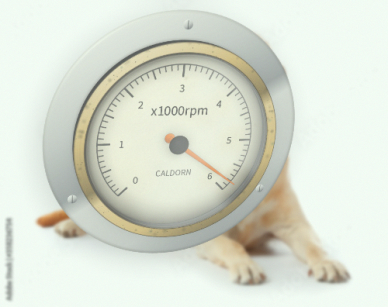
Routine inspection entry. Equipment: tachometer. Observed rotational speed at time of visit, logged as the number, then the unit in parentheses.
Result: 5800 (rpm)
